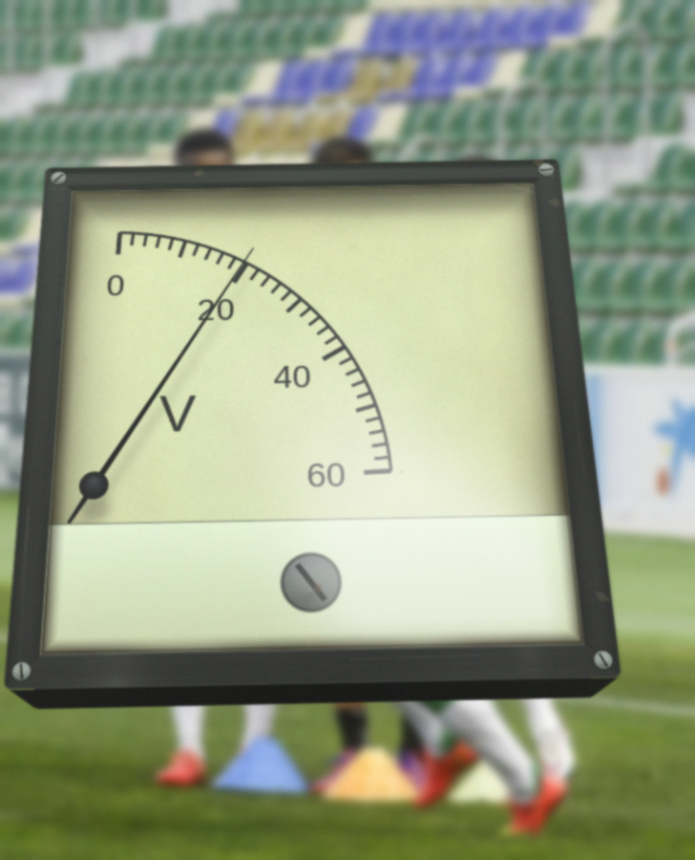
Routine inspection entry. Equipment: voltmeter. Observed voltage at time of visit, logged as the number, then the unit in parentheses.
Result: 20 (V)
